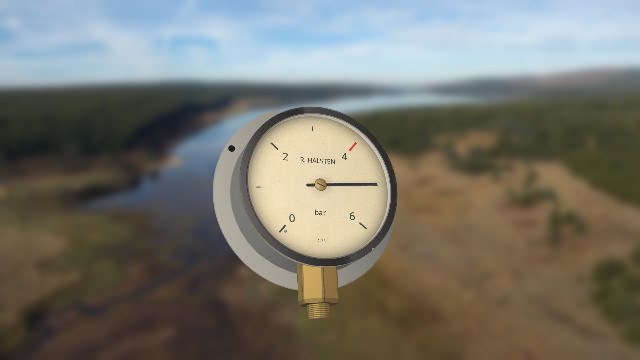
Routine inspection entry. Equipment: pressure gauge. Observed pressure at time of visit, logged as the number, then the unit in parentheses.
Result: 5 (bar)
